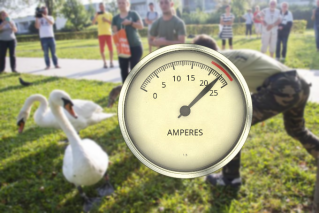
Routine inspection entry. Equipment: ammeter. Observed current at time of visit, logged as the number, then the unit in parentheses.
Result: 22.5 (A)
